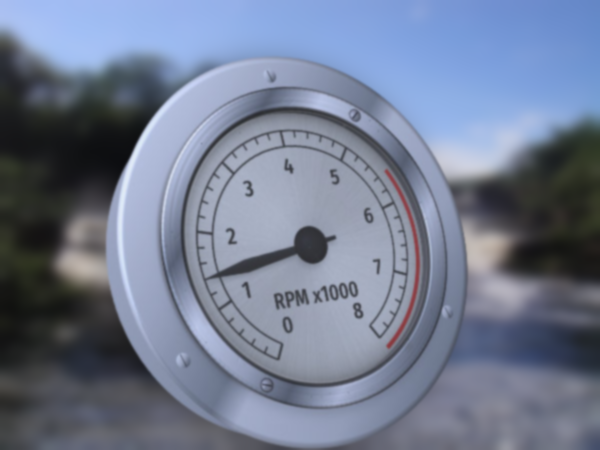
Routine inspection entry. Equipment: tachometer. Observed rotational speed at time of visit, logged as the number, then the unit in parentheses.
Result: 1400 (rpm)
